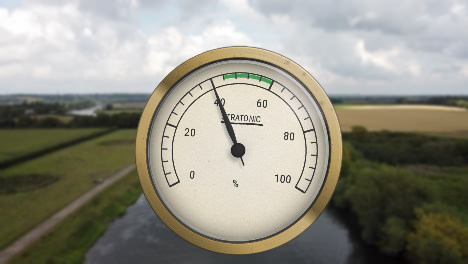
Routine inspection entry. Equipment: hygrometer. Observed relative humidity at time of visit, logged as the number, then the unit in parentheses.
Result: 40 (%)
